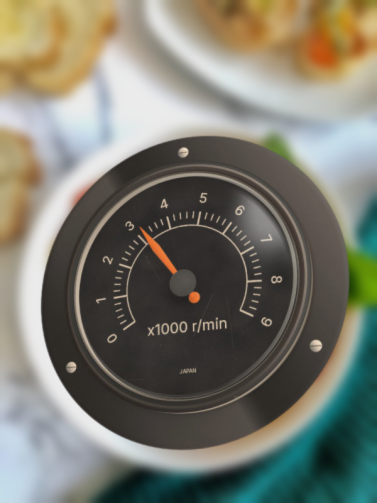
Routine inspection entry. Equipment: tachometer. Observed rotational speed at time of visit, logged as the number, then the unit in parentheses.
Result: 3200 (rpm)
